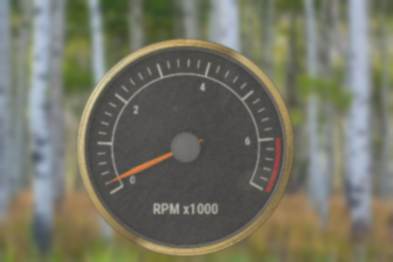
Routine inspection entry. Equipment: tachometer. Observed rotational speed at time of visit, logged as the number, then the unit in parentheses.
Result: 200 (rpm)
